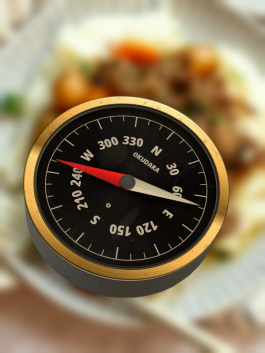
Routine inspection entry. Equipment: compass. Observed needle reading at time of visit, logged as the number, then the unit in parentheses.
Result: 250 (°)
